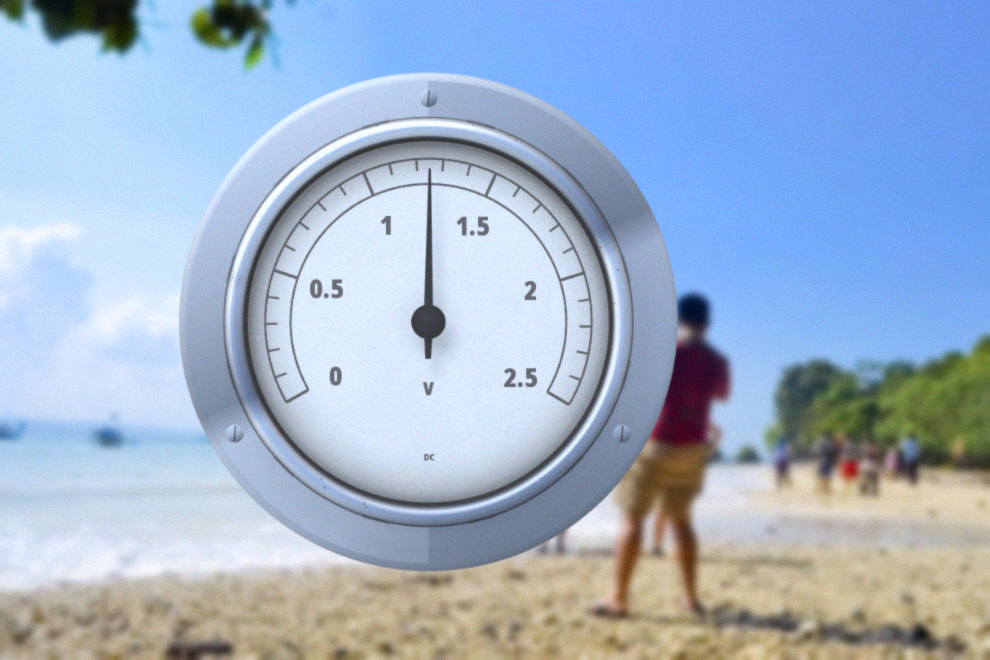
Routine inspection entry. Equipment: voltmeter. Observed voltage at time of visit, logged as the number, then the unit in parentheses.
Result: 1.25 (V)
